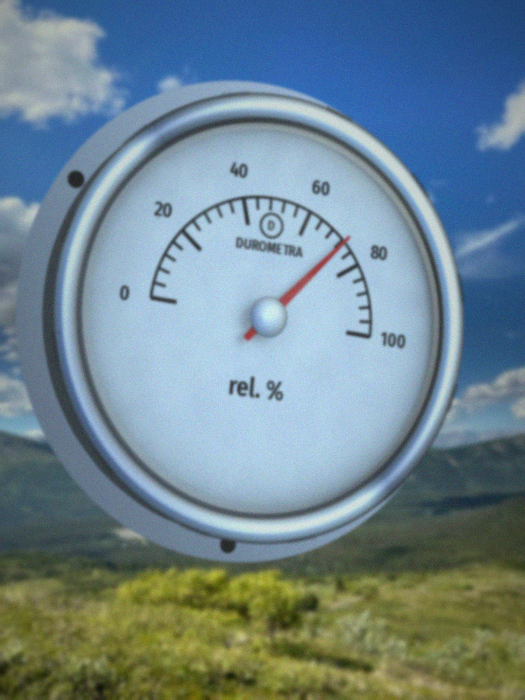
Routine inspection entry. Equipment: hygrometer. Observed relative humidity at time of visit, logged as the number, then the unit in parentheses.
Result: 72 (%)
